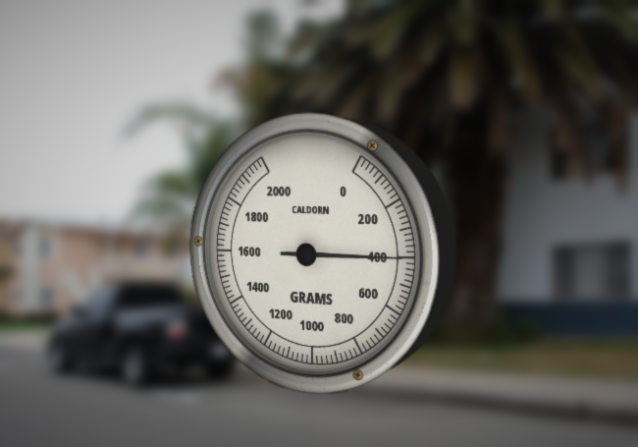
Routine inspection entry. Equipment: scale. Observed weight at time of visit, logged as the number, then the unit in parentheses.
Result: 400 (g)
